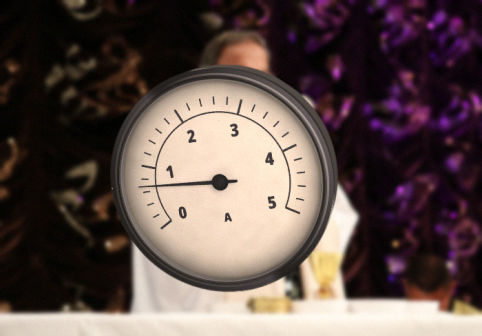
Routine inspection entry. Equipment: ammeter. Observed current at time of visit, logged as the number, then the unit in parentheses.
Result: 0.7 (A)
